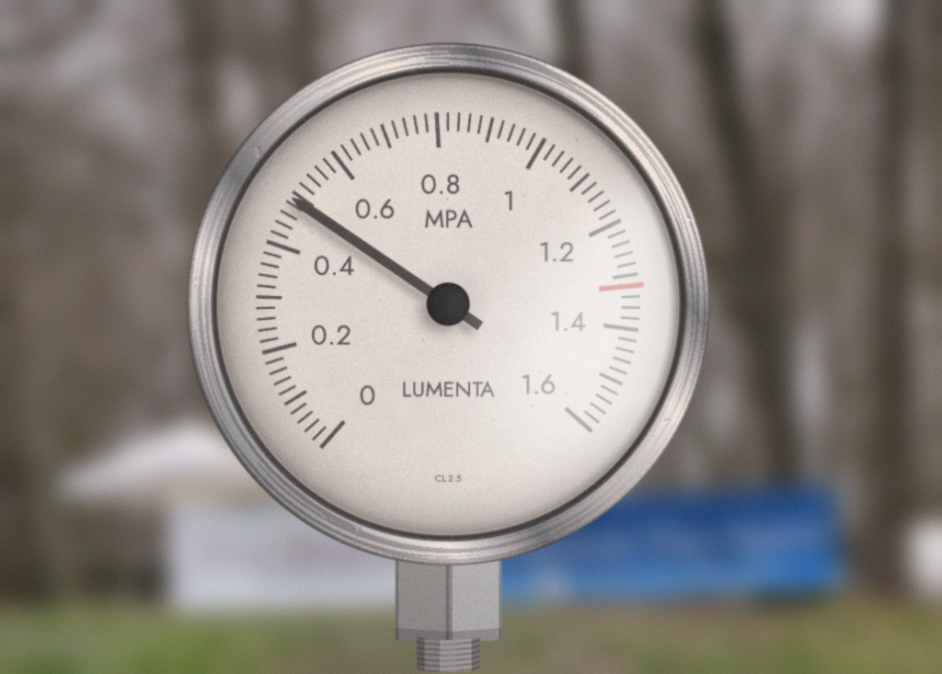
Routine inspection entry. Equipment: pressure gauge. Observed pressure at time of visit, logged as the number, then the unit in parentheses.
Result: 0.49 (MPa)
